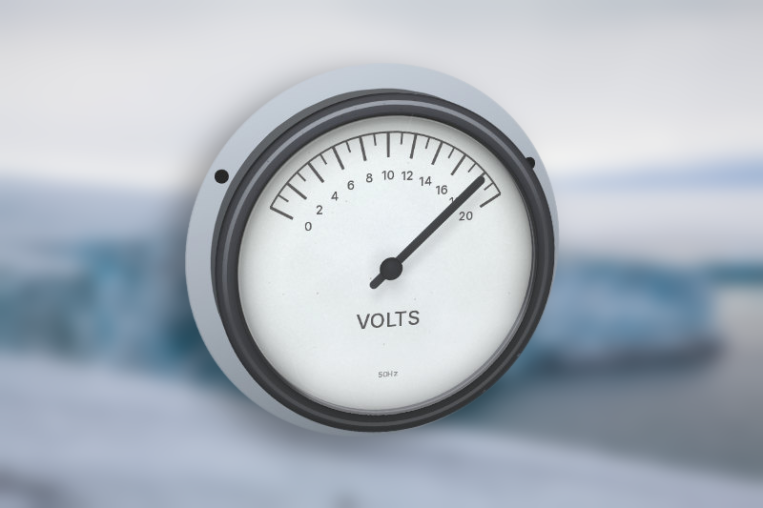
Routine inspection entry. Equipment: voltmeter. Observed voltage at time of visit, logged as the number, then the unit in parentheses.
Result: 18 (V)
